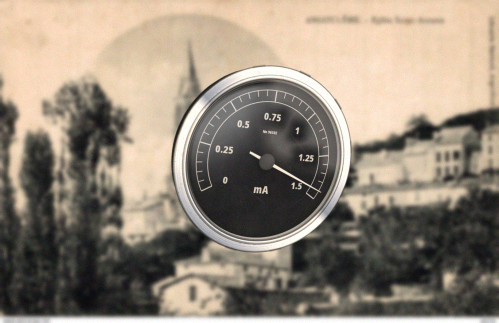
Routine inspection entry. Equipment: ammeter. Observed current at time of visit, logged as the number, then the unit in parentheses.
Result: 1.45 (mA)
